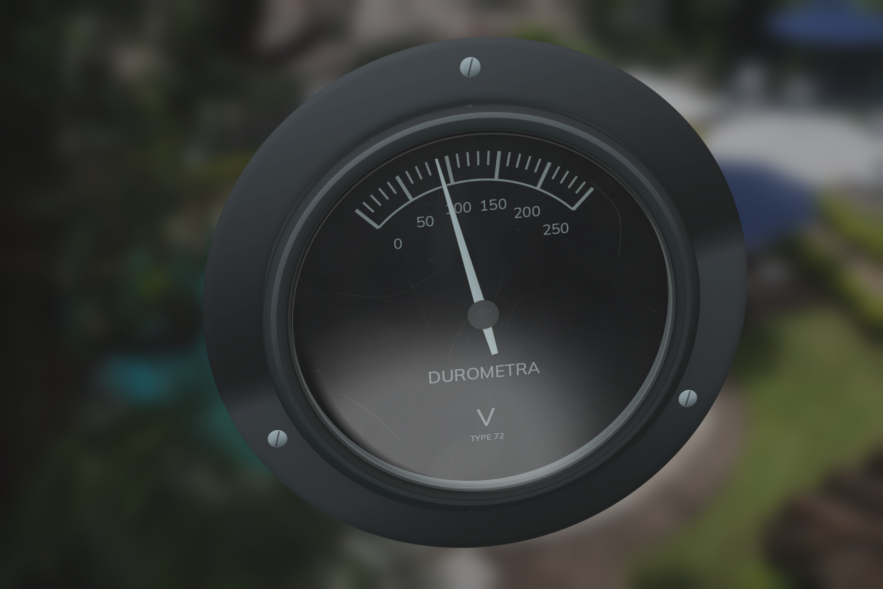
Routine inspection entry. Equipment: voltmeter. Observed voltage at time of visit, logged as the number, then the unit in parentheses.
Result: 90 (V)
